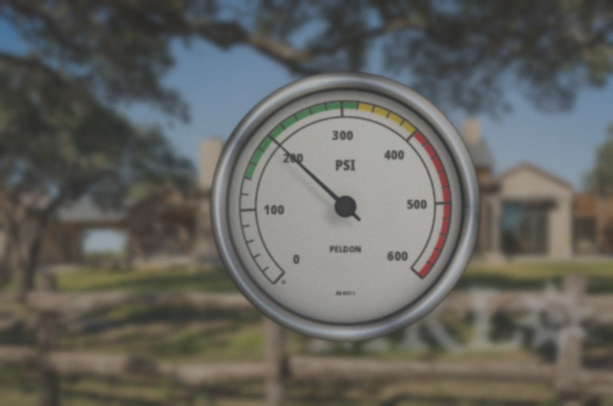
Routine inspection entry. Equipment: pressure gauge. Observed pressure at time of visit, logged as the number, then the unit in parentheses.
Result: 200 (psi)
